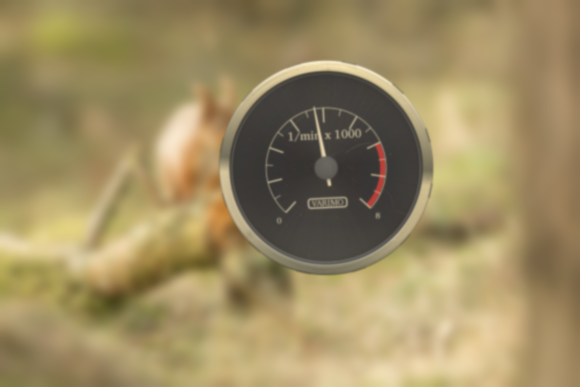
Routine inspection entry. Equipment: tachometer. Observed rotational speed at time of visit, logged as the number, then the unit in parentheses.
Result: 3750 (rpm)
